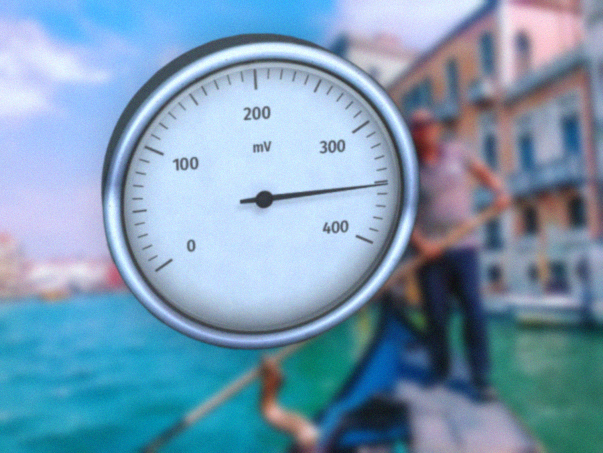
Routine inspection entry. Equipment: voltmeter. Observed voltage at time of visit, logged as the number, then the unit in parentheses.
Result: 350 (mV)
